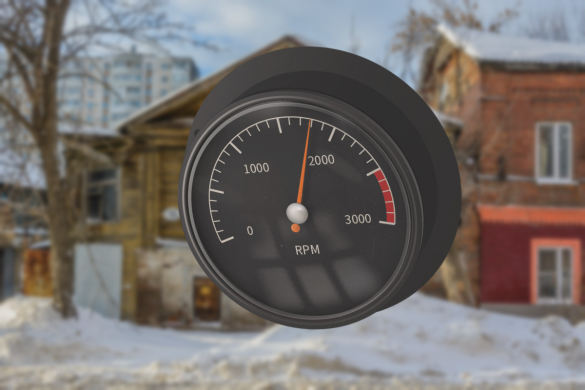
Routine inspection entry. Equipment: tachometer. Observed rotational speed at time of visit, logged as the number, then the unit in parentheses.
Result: 1800 (rpm)
